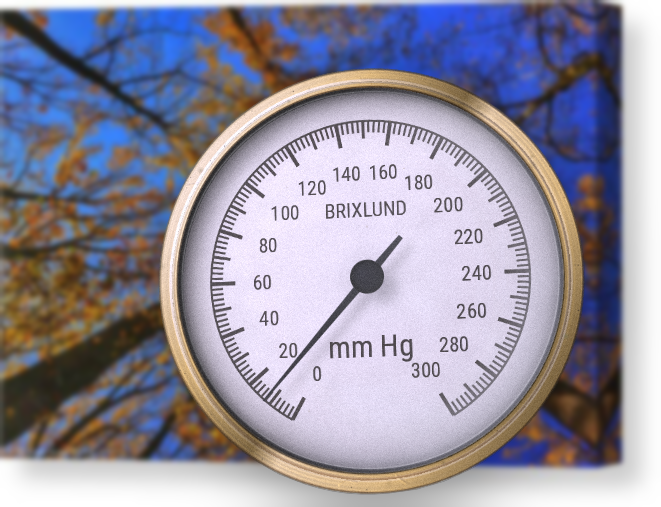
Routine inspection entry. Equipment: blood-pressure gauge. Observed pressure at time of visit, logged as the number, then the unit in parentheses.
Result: 12 (mmHg)
